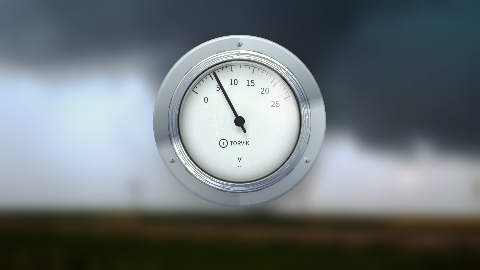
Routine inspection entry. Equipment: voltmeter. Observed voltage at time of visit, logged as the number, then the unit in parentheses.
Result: 6 (V)
